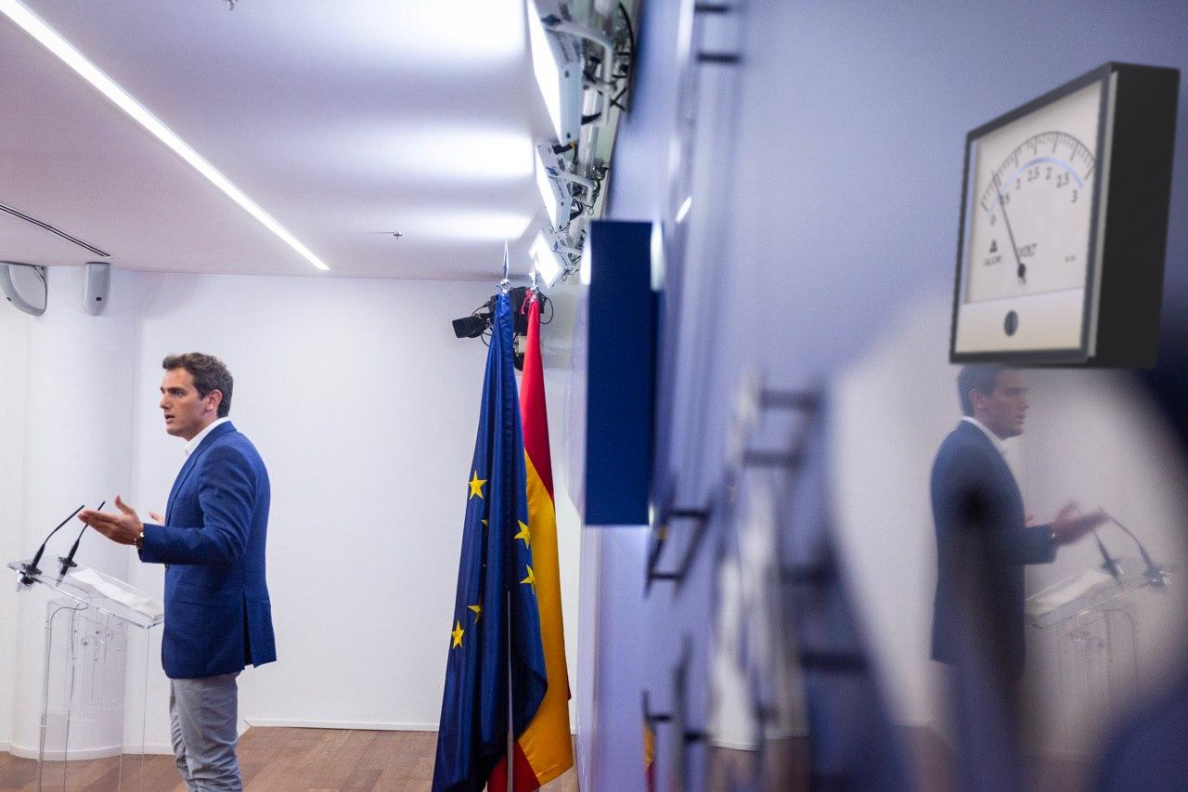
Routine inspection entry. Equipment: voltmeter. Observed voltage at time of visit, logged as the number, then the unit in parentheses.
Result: 0.5 (V)
